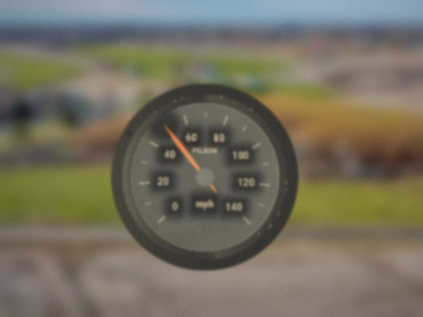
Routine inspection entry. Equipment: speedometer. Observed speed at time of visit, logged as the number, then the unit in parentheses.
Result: 50 (mph)
